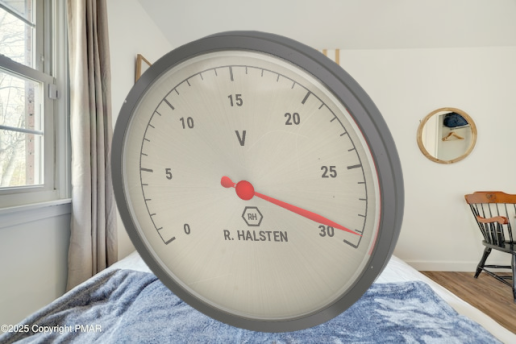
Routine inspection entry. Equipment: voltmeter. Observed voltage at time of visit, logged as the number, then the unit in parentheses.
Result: 29 (V)
